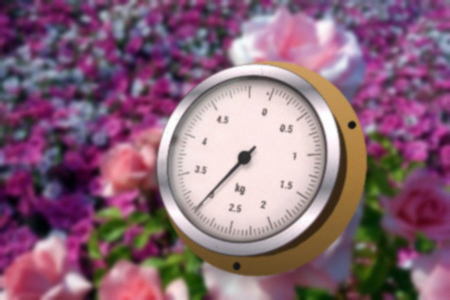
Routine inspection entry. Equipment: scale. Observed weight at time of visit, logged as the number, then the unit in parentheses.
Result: 3 (kg)
